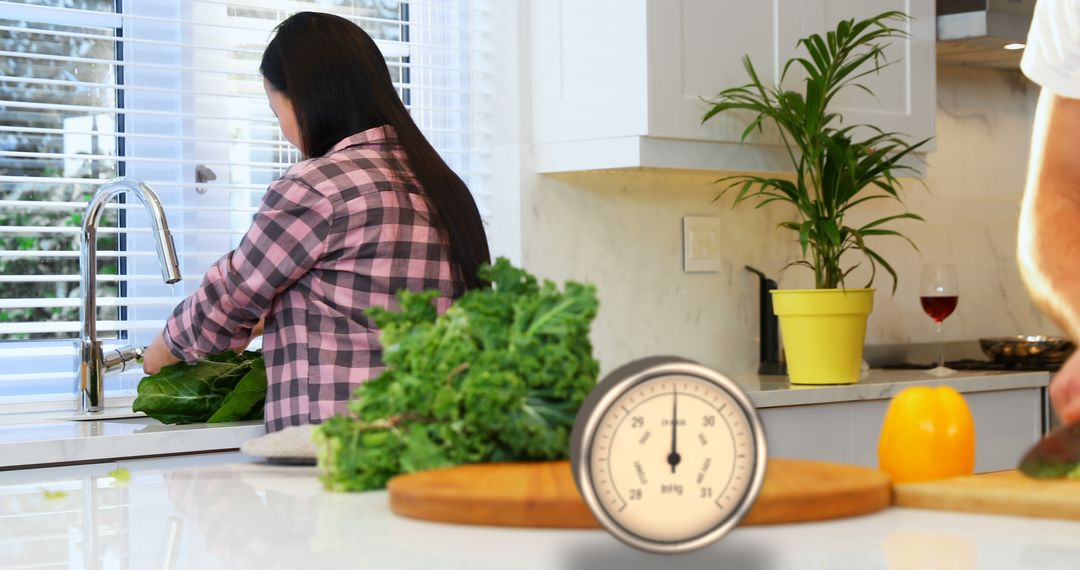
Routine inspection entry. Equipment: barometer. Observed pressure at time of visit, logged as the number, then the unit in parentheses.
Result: 29.5 (inHg)
